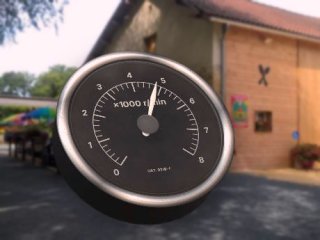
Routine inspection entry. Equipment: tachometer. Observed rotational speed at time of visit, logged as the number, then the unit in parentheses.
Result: 4800 (rpm)
